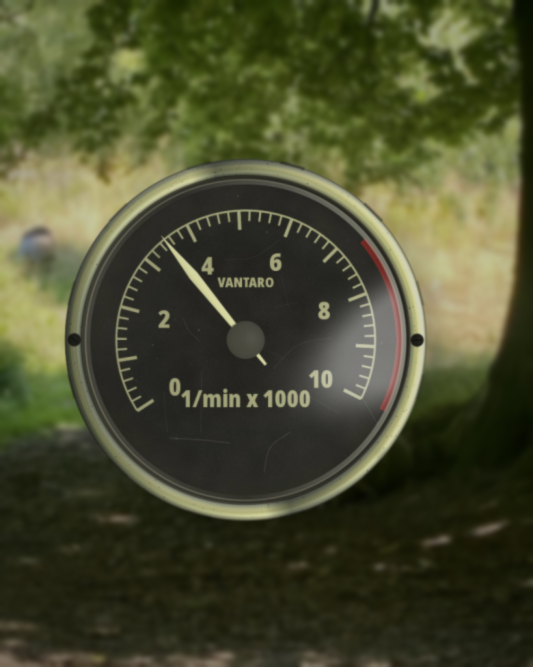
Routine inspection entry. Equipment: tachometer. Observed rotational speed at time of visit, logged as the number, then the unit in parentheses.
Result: 3500 (rpm)
